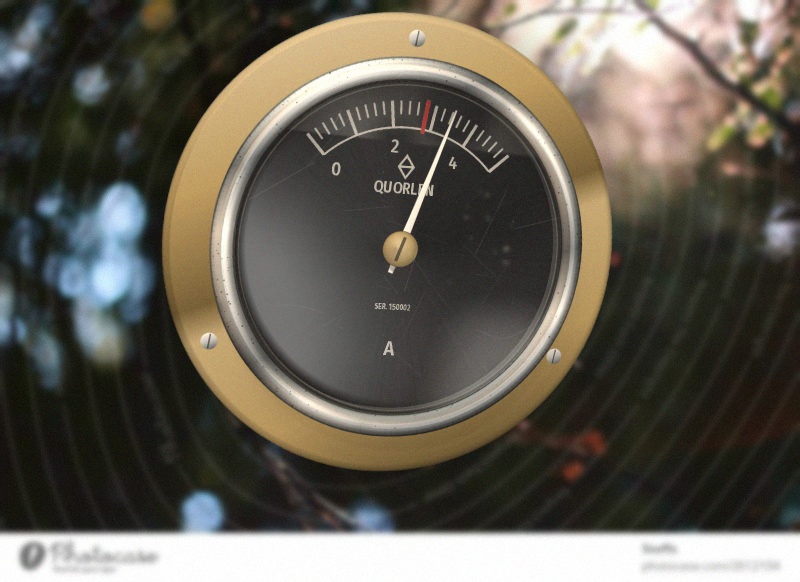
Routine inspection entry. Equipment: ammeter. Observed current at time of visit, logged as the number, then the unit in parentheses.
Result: 3.4 (A)
